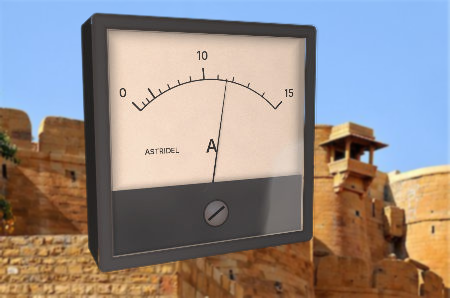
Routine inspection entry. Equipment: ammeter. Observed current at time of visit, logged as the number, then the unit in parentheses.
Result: 11.5 (A)
